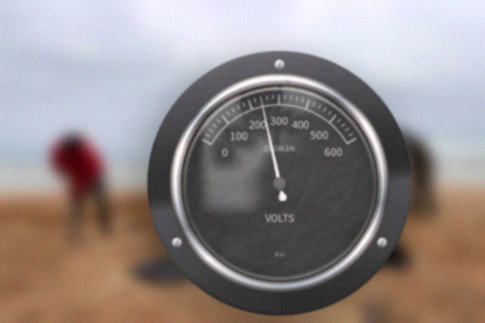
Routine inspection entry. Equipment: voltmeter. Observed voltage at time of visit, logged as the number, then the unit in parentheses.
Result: 240 (V)
